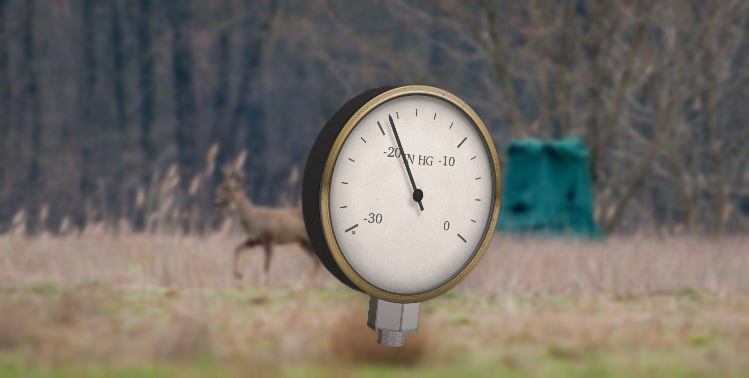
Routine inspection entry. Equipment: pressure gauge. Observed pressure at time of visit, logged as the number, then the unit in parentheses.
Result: -19 (inHg)
